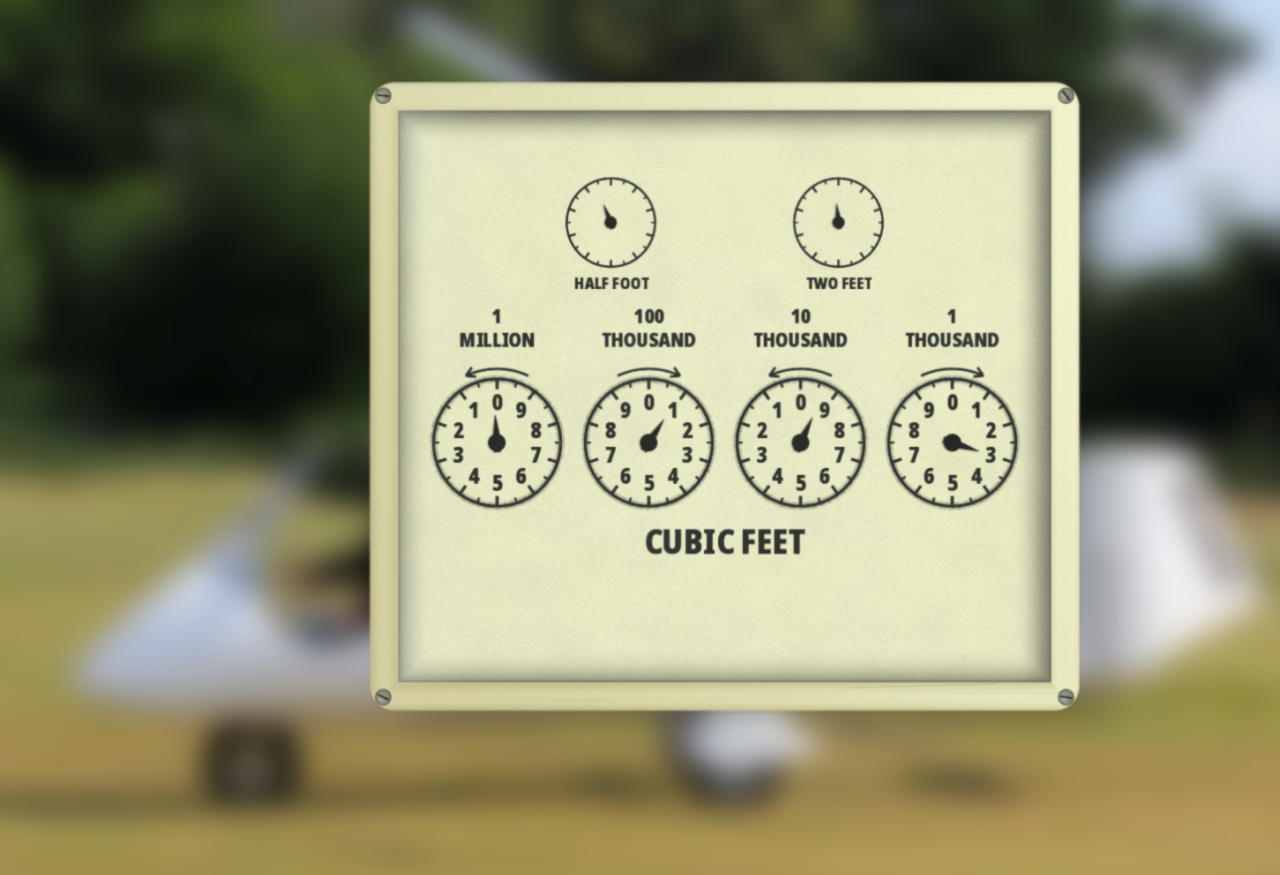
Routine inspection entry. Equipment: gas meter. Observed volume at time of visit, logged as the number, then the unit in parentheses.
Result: 9300 (ft³)
